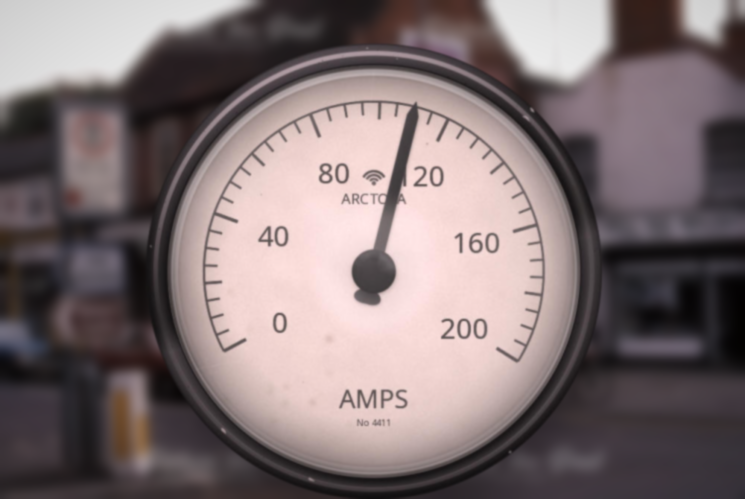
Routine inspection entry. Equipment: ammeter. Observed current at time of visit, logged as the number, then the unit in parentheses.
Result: 110 (A)
